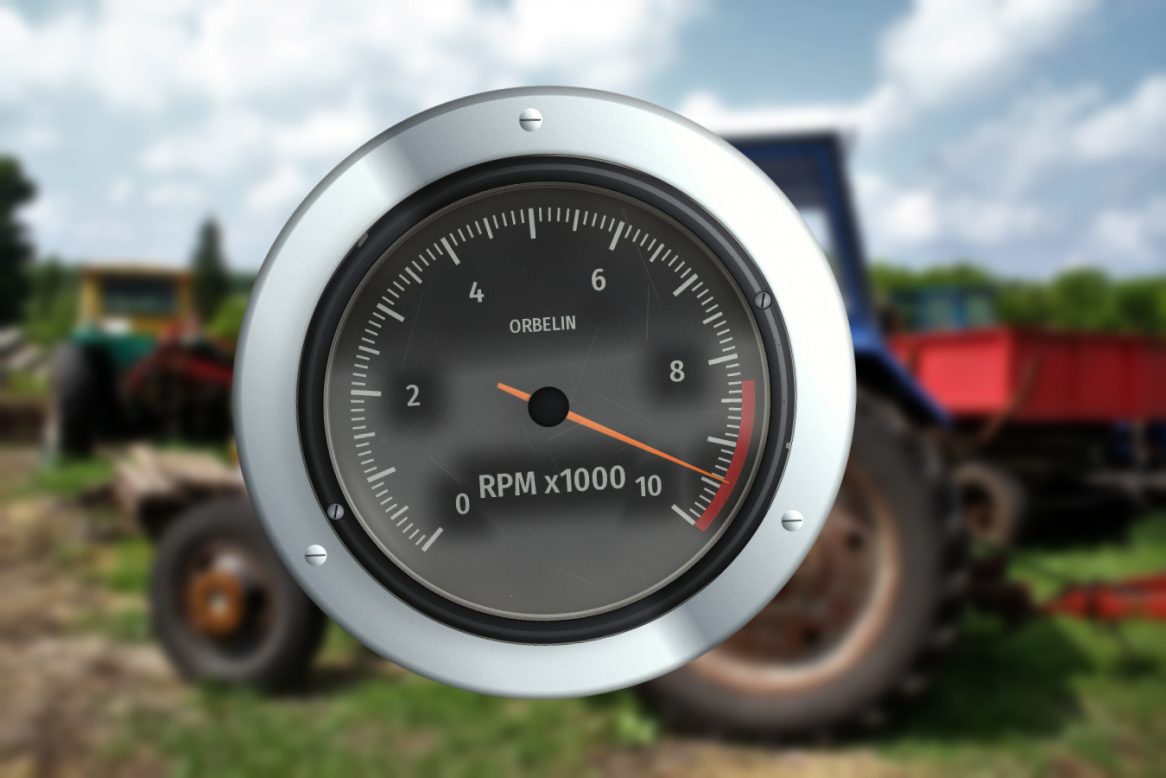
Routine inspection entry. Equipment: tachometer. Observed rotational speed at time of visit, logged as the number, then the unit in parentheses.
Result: 9400 (rpm)
